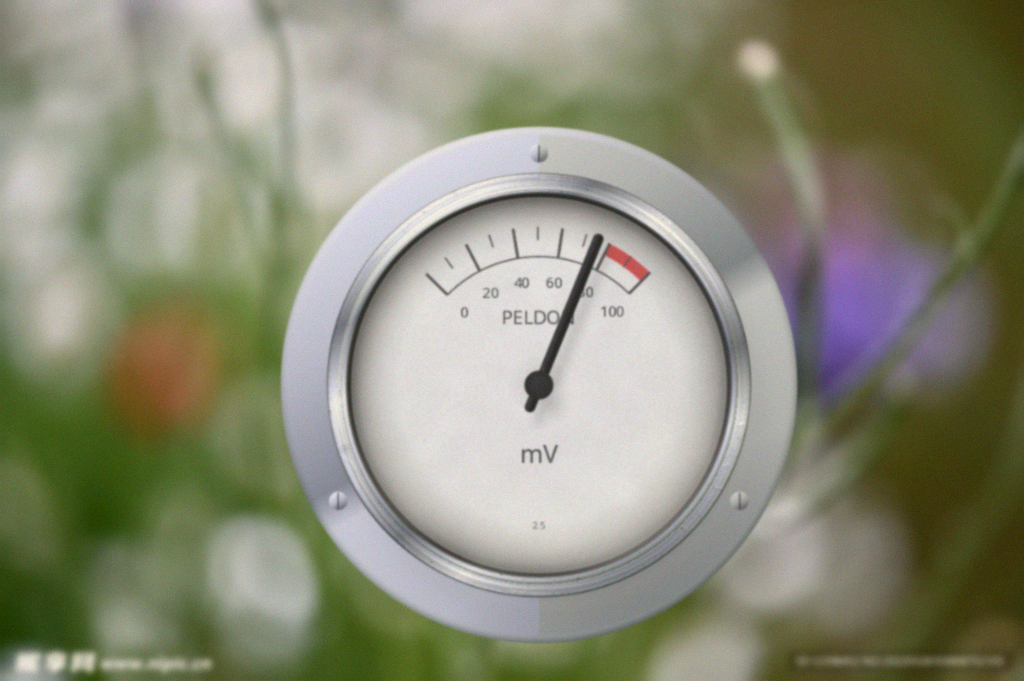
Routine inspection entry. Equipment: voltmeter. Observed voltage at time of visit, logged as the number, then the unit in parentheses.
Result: 75 (mV)
